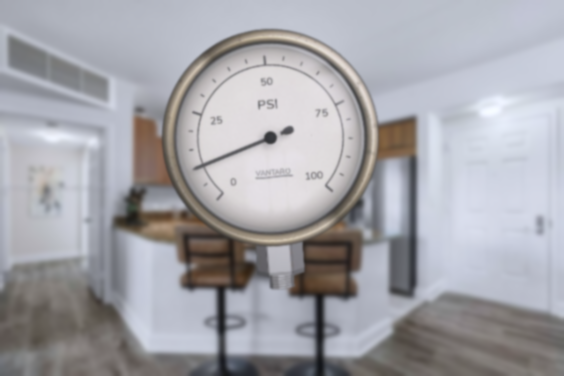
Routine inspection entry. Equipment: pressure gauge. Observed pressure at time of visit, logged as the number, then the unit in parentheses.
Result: 10 (psi)
